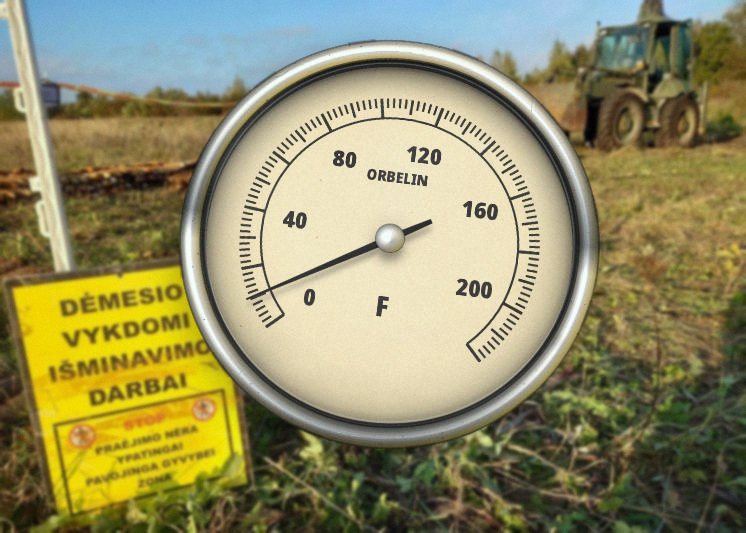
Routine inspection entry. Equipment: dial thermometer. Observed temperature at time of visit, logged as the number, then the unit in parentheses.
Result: 10 (°F)
